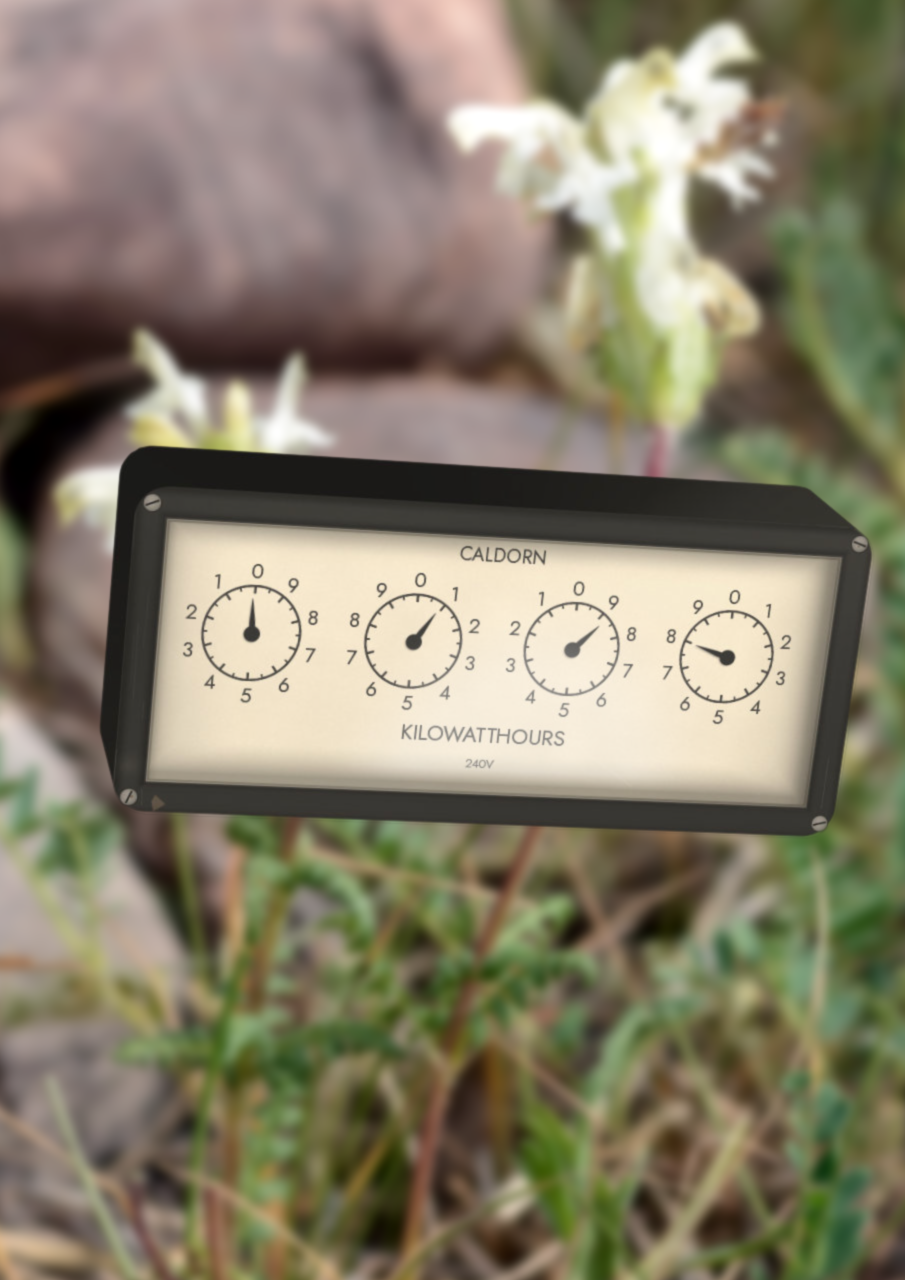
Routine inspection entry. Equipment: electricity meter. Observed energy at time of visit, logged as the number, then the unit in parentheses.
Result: 88 (kWh)
